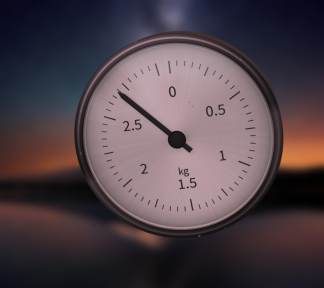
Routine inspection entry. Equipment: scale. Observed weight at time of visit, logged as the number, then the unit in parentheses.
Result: 2.7 (kg)
